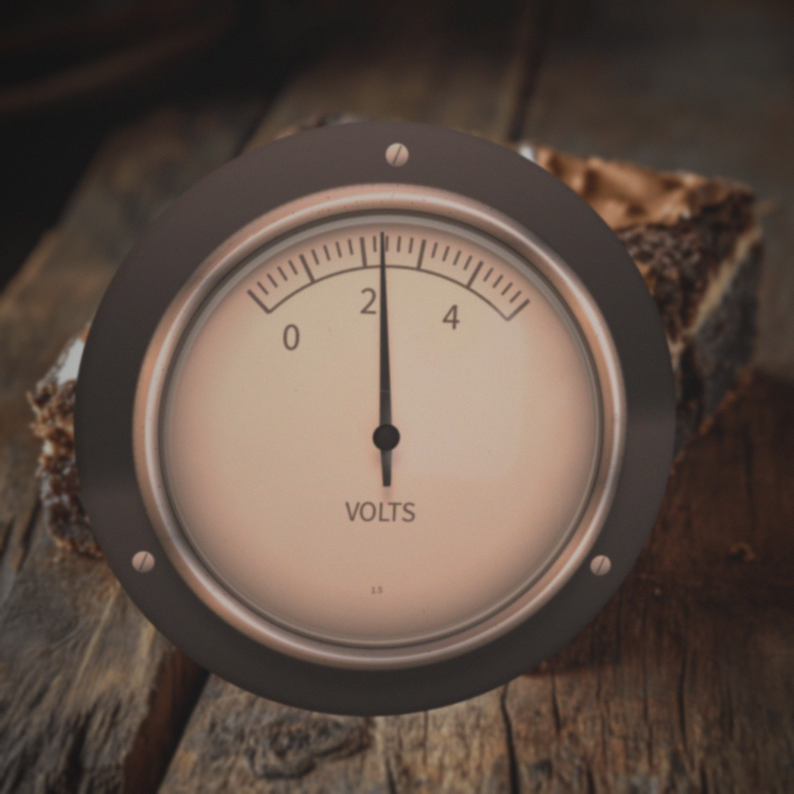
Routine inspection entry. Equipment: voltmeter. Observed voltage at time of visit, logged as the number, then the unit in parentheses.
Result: 2.3 (V)
